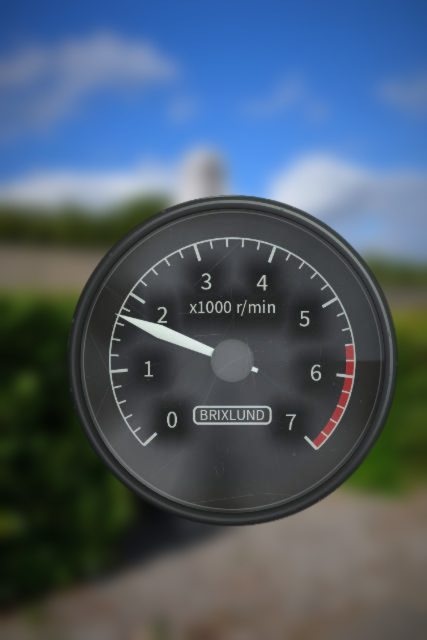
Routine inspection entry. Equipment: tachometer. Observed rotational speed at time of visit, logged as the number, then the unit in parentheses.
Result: 1700 (rpm)
